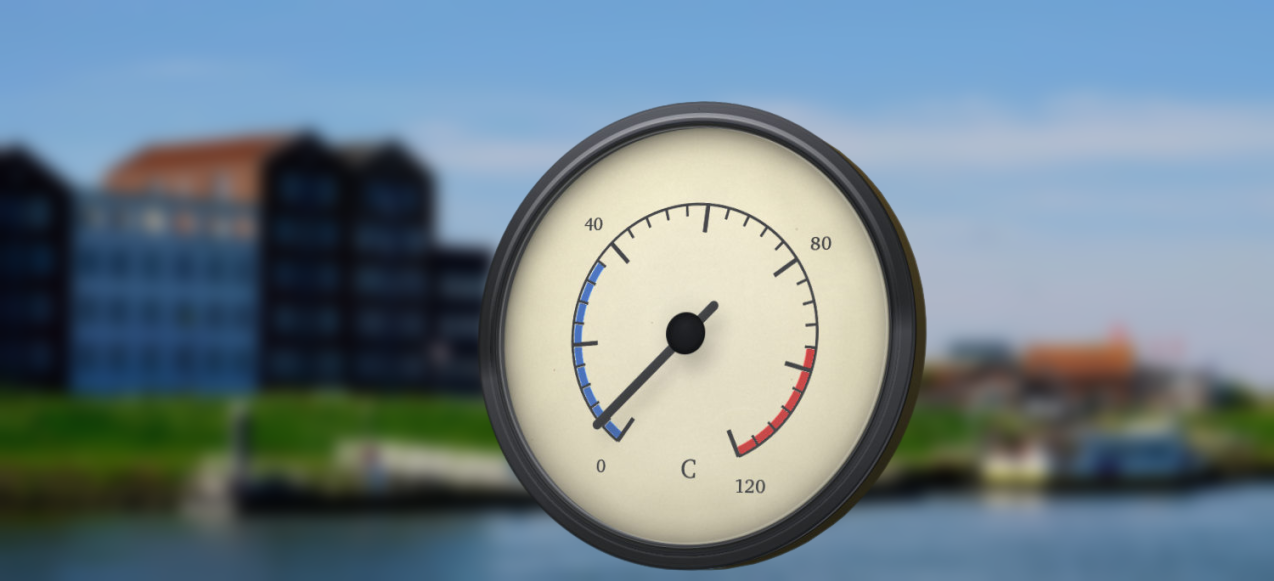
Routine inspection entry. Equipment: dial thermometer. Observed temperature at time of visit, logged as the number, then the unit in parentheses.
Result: 4 (°C)
